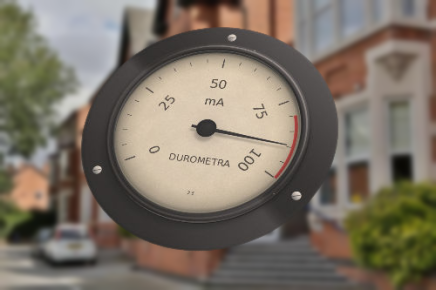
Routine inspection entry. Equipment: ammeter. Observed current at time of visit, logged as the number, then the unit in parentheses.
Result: 90 (mA)
